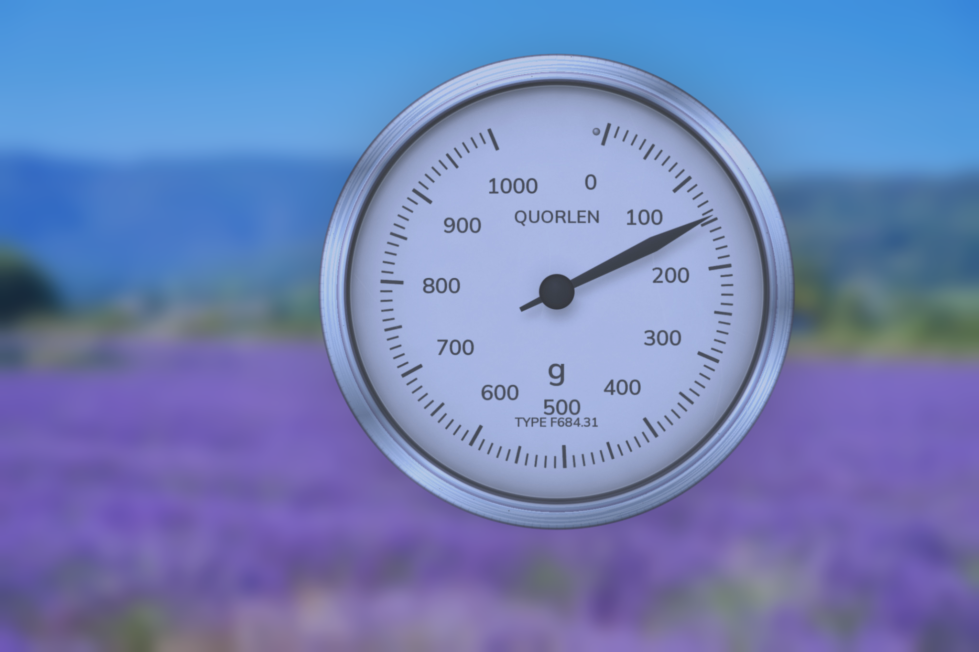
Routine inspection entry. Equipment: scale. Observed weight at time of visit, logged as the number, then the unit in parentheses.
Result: 145 (g)
